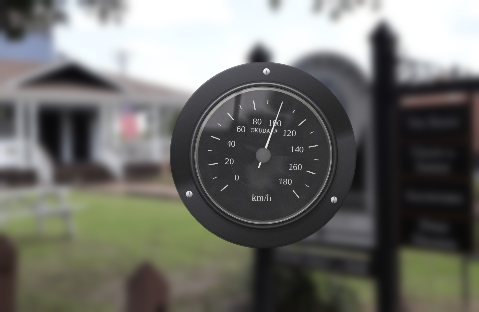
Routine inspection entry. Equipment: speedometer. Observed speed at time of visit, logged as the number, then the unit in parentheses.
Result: 100 (km/h)
